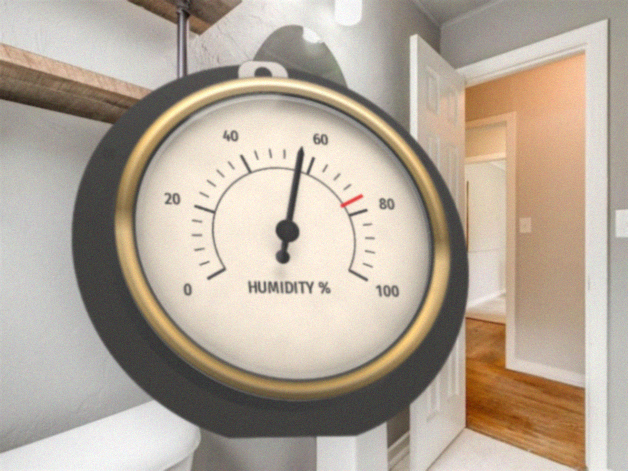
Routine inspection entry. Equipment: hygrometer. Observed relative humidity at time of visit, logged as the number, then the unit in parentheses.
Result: 56 (%)
